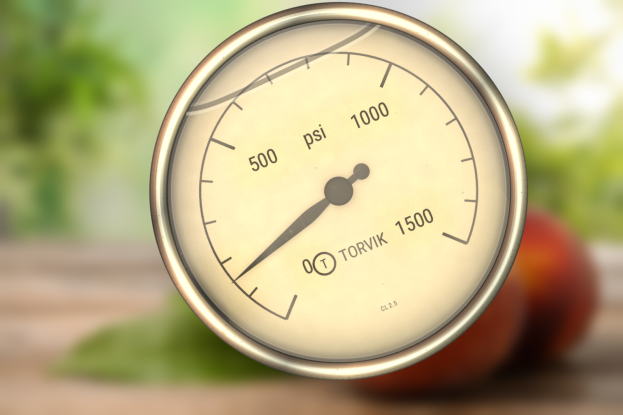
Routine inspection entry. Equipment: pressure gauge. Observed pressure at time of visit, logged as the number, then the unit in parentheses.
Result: 150 (psi)
